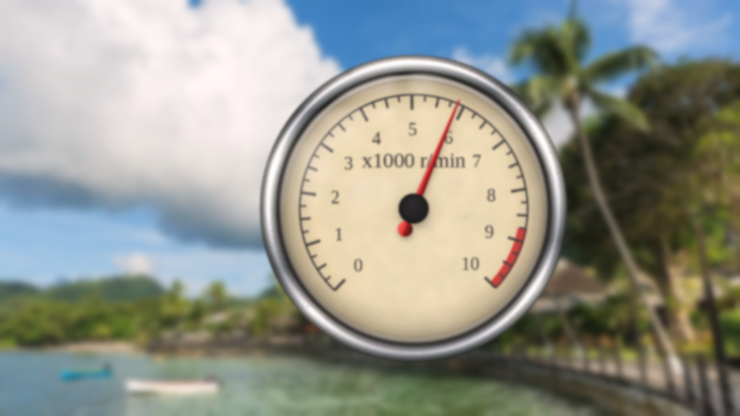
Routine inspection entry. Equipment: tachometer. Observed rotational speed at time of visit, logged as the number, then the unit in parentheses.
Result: 5875 (rpm)
